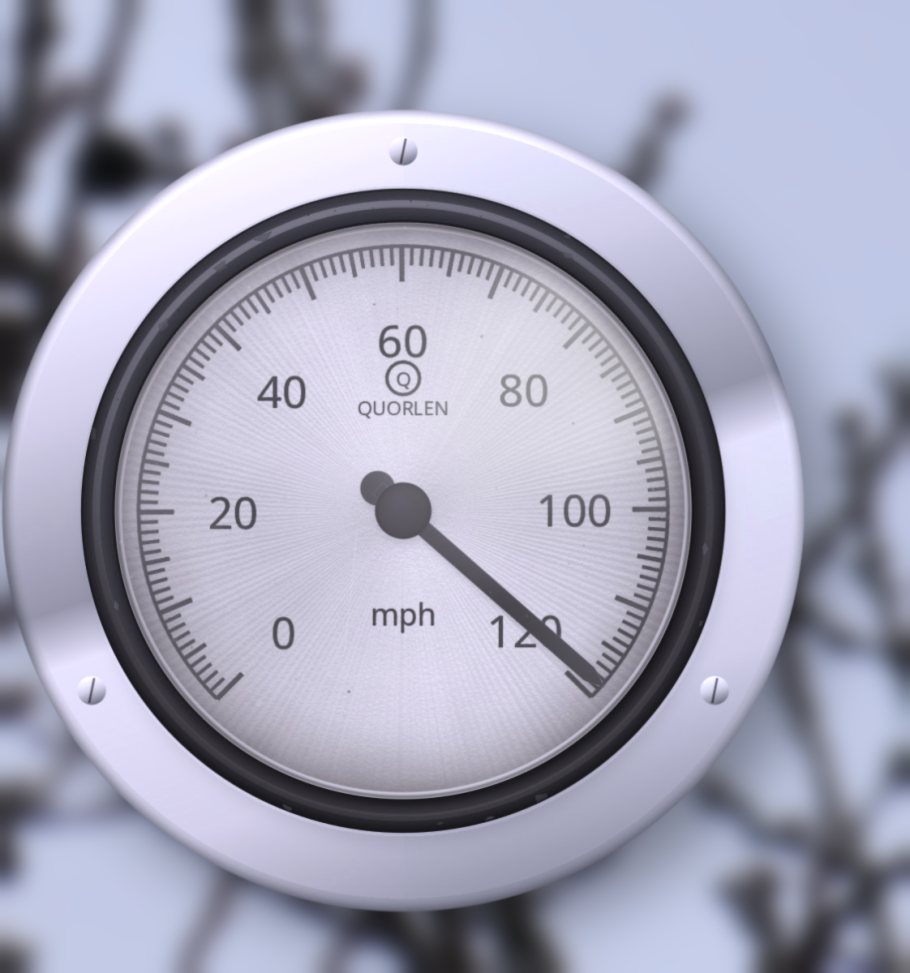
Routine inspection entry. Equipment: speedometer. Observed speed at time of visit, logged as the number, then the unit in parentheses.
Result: 118.5 (mph)
